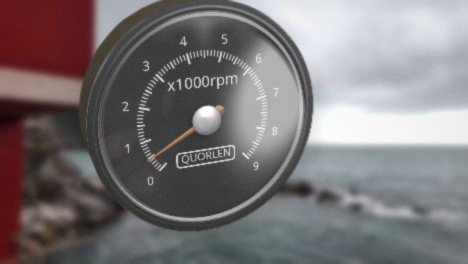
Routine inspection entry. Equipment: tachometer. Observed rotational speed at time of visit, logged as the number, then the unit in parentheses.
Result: 500 (rpm)
